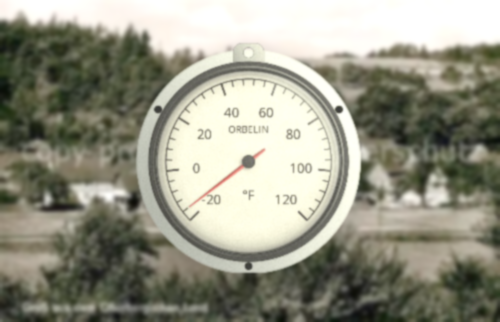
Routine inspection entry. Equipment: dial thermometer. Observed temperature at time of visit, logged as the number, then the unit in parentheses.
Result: -16 (°F)
